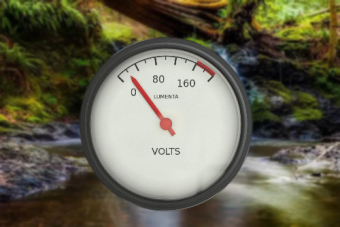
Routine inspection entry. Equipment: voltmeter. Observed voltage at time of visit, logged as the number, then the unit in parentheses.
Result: 20 (V)
